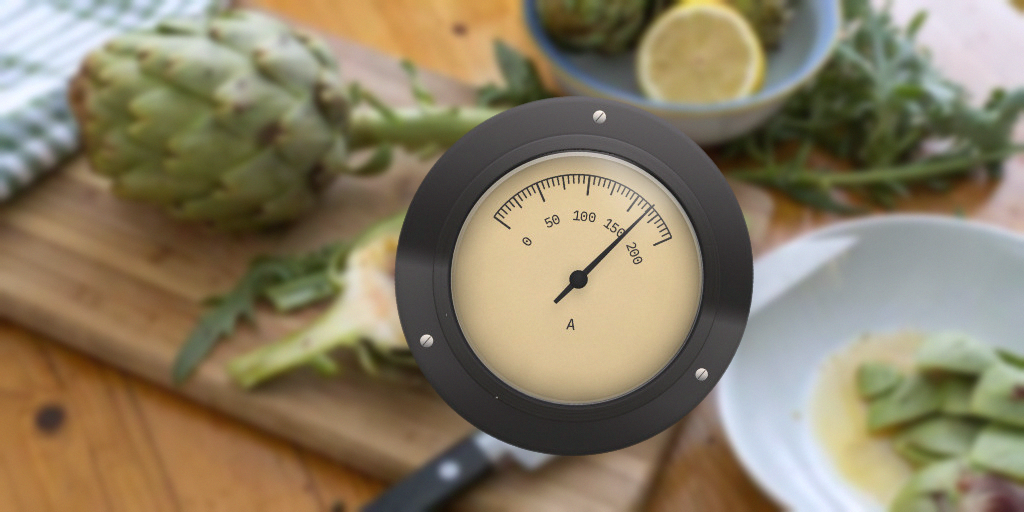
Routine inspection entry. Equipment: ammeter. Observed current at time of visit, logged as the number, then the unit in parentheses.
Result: 165 (A)
